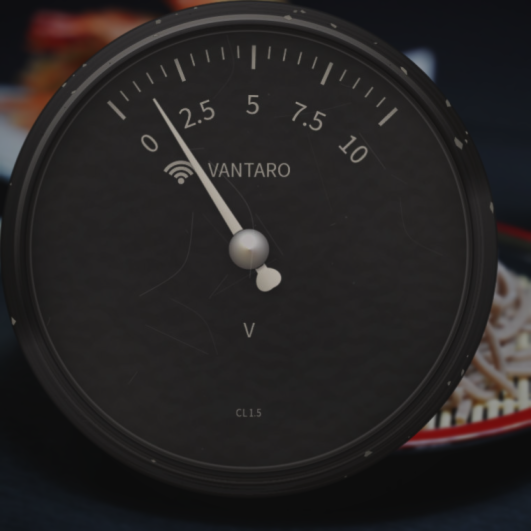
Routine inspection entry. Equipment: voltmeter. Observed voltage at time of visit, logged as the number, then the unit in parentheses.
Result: 1.25 (V)
